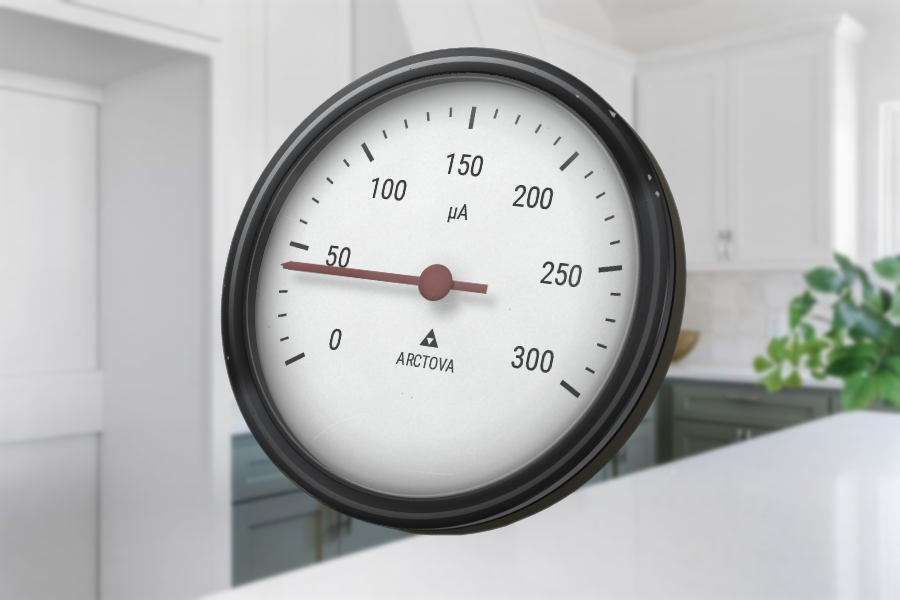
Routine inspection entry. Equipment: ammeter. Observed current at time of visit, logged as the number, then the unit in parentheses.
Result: 40 (µA)
